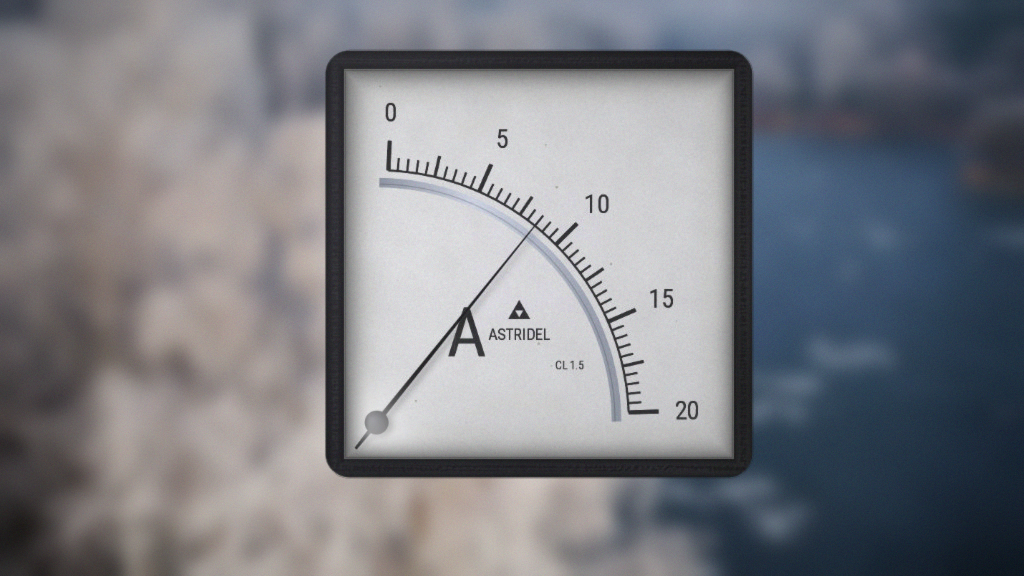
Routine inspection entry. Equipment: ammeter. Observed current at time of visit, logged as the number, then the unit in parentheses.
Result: 8.5 (A)
